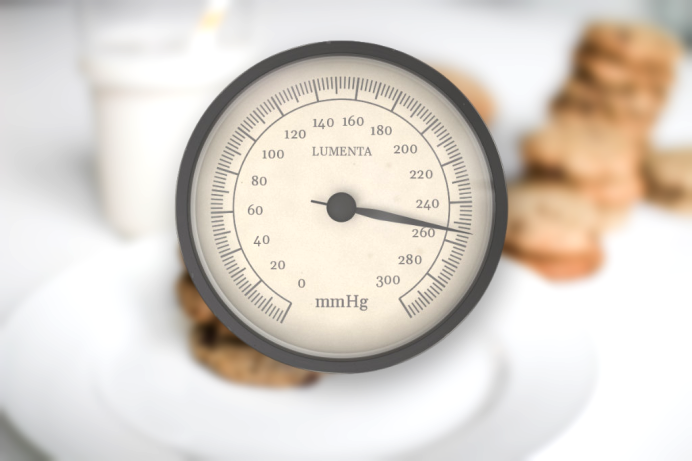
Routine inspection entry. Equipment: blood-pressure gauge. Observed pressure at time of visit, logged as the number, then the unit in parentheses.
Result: 254 (mmHg)
